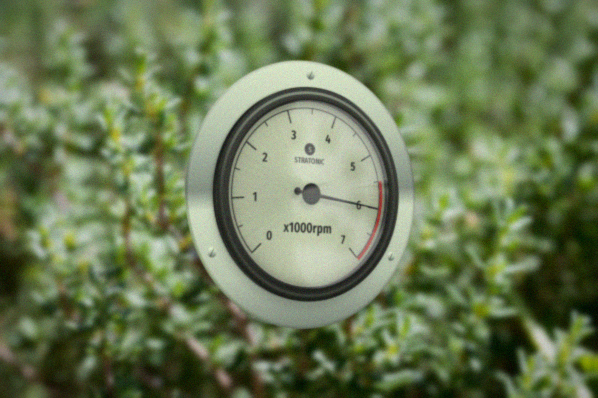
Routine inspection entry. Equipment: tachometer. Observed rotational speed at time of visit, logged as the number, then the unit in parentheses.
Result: 6000 (rpm)
